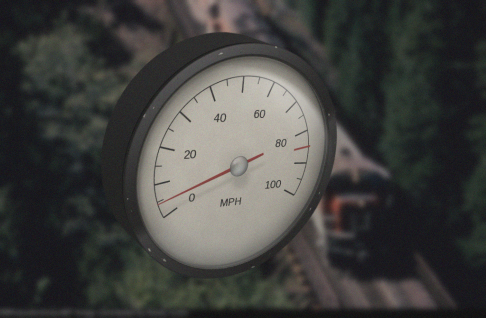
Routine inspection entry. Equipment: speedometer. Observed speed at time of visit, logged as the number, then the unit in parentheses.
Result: 5 (mph)
